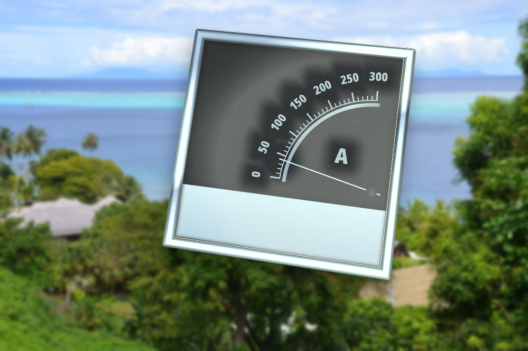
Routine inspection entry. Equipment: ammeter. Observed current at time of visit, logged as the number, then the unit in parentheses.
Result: 40 (A)
